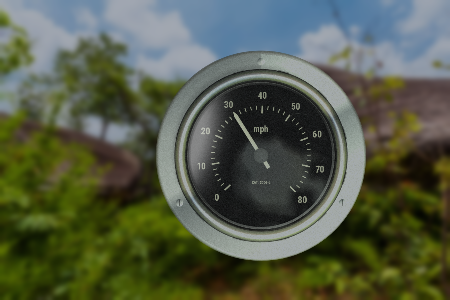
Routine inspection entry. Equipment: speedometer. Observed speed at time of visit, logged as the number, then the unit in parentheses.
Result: 30 (mph)
